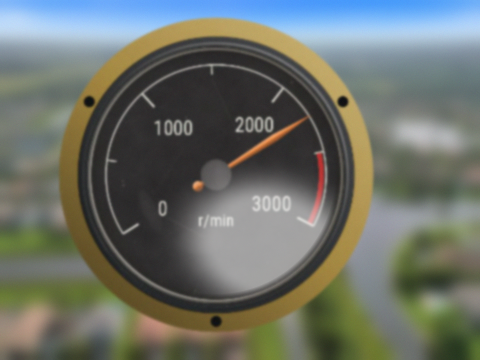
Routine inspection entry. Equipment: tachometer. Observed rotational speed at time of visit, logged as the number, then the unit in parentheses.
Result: 2250 (rpm)
